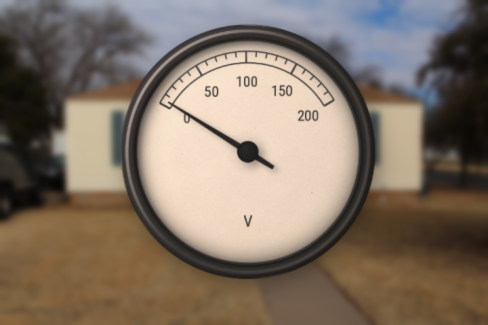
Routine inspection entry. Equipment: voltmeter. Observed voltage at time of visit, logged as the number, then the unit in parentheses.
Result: 5 (V)
